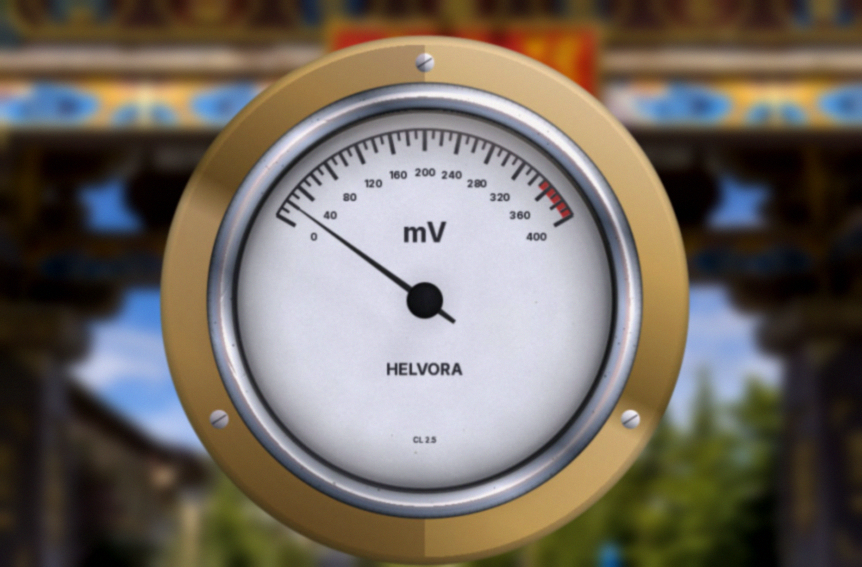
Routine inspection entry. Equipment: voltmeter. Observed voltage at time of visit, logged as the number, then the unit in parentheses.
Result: 20 (mV)
